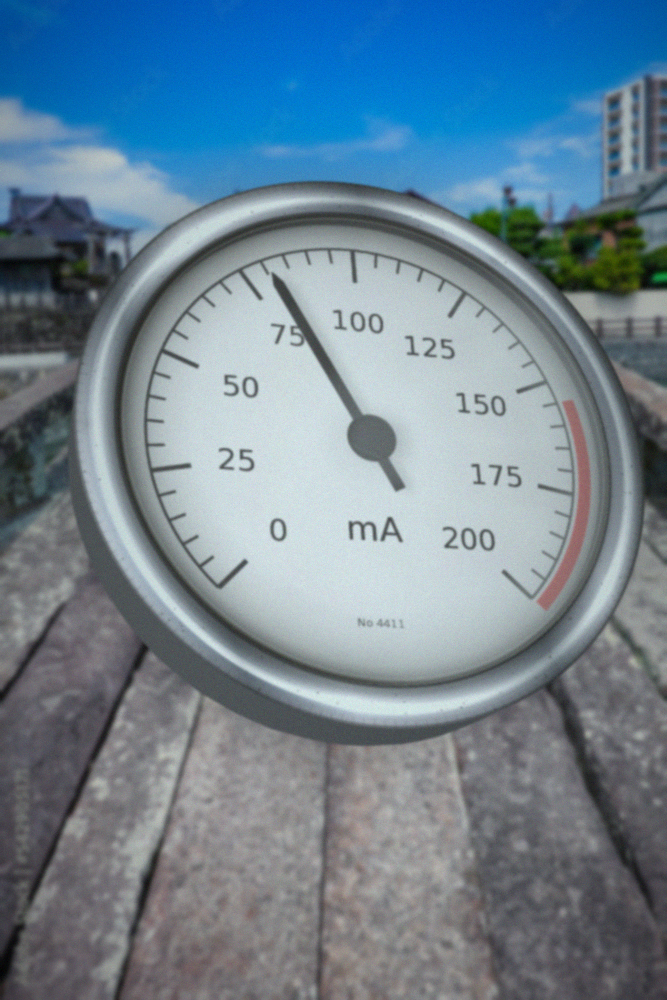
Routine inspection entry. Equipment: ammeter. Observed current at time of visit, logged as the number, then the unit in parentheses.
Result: 80 (mA)
